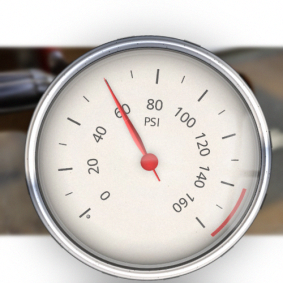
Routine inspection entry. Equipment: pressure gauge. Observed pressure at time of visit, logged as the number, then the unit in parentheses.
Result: 60 (psi)
